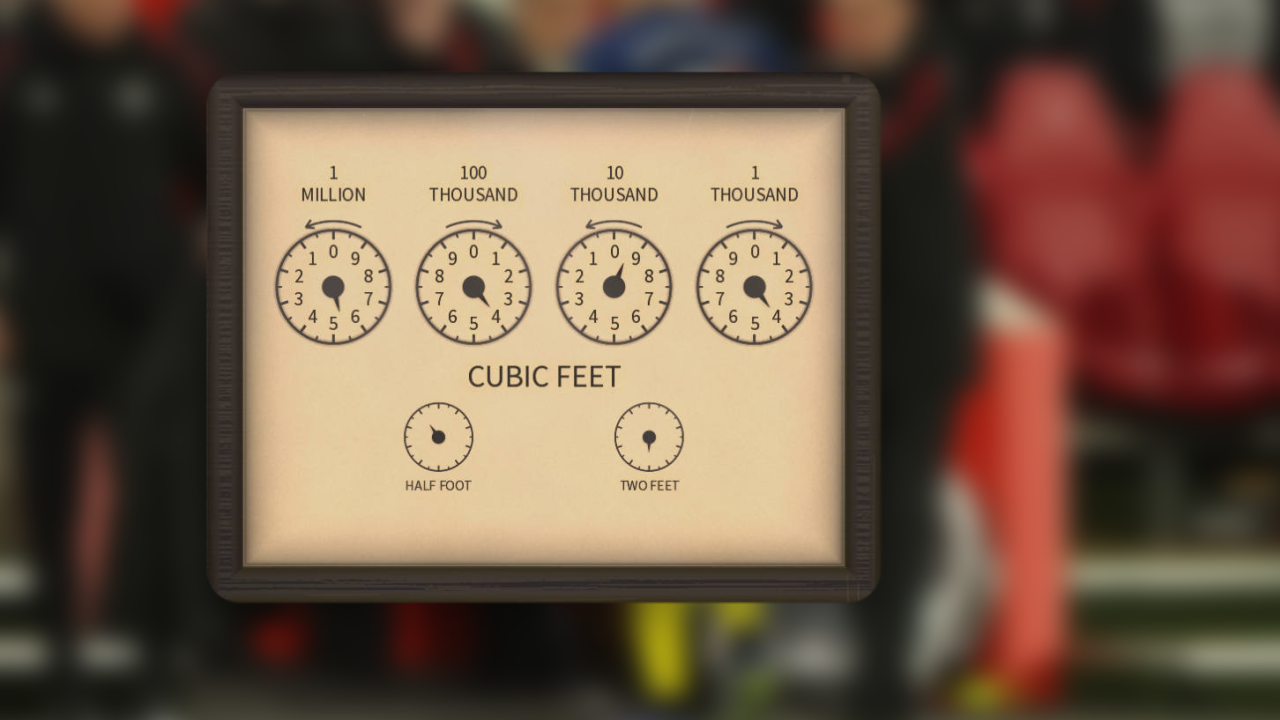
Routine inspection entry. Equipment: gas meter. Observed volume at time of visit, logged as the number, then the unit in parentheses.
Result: 539400 (ft³)
